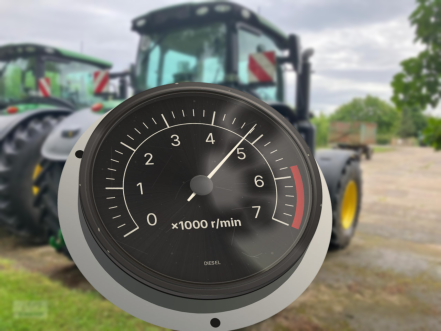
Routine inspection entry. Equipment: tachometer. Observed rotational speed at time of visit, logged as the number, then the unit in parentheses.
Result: 4800 (rpm)
